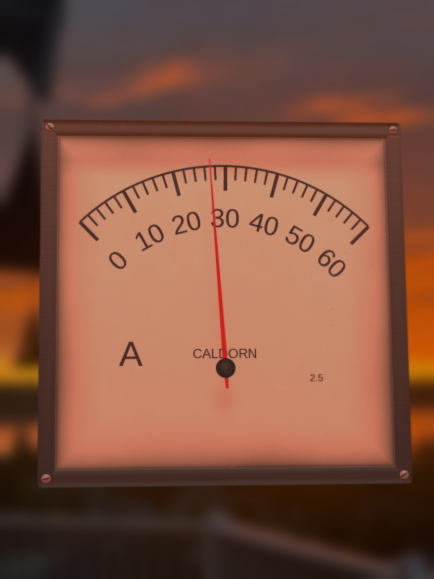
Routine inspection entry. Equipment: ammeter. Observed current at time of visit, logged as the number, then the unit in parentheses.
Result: 27 (A)
